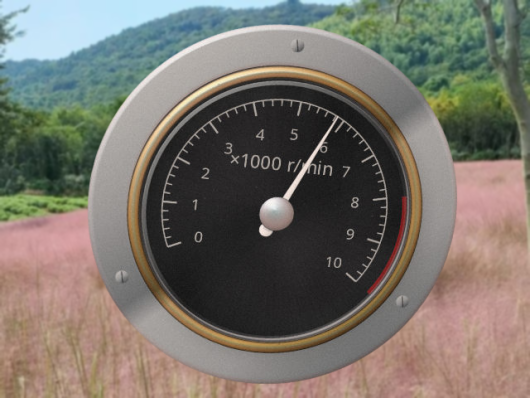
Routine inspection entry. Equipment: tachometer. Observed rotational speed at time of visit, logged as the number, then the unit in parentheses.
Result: 5800 (rpm)
